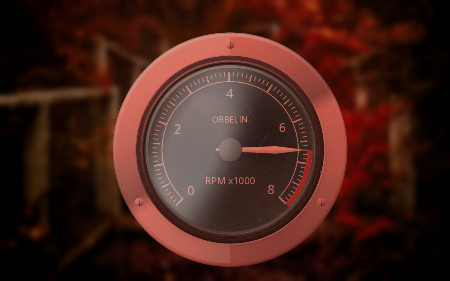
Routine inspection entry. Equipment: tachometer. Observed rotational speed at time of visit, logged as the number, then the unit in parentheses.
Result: 6700 (rpm)
